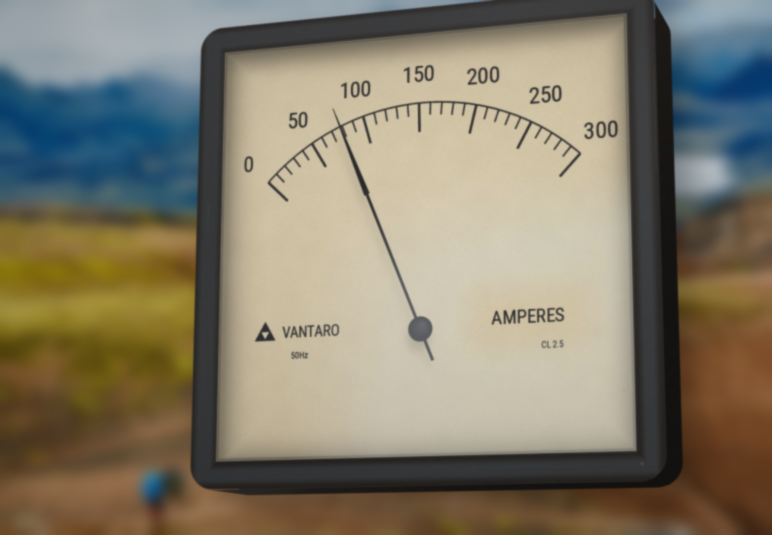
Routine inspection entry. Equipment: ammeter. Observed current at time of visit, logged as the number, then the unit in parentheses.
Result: 80 (A)
